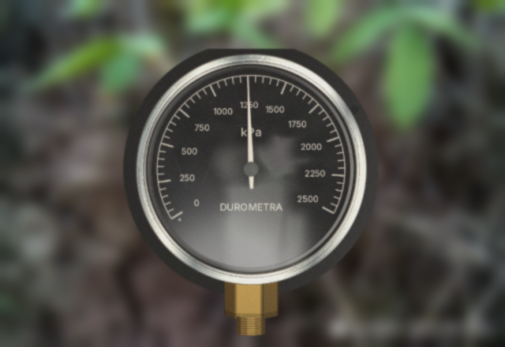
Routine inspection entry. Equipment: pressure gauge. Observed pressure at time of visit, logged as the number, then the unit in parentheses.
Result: 1250 (kPa)
